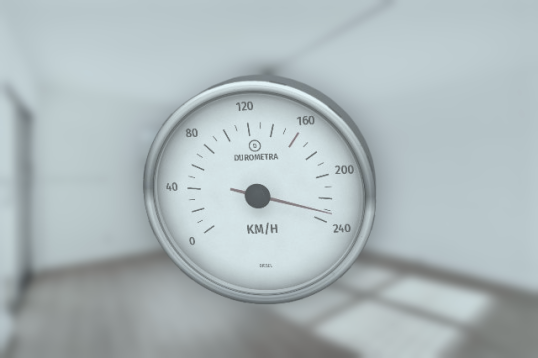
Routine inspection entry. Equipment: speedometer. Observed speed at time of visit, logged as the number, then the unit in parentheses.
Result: 230 (km/h)
